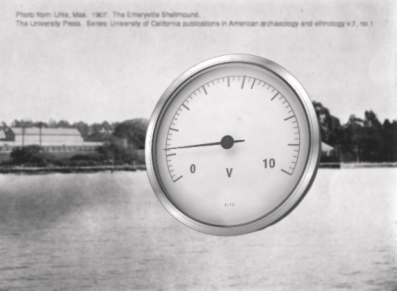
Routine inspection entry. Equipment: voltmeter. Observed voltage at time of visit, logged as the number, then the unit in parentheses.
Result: 1.2 (V)
